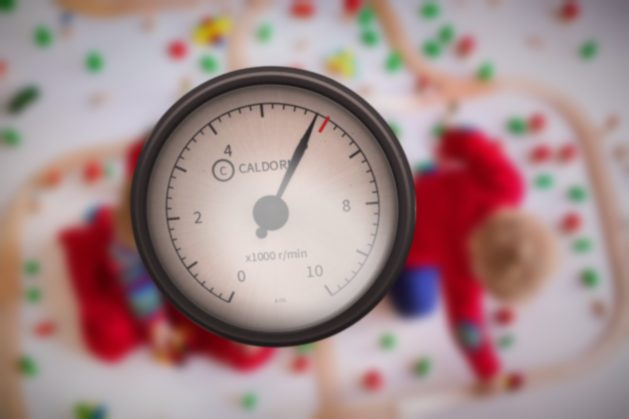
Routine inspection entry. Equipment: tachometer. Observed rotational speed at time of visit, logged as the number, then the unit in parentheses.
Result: 6000 (rpm)
